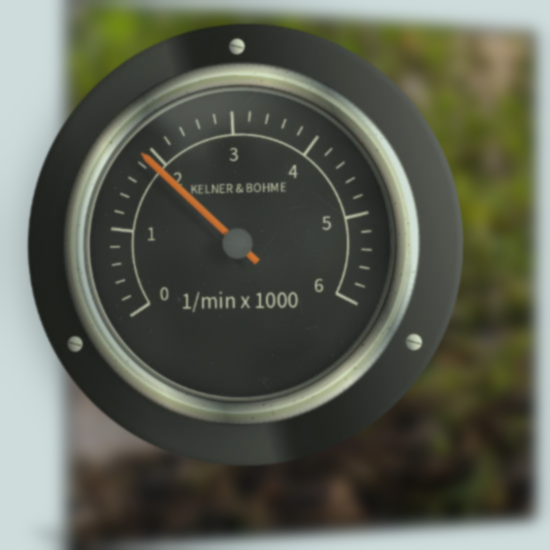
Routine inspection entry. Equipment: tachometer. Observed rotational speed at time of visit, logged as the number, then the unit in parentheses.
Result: 1900 (rpm)
